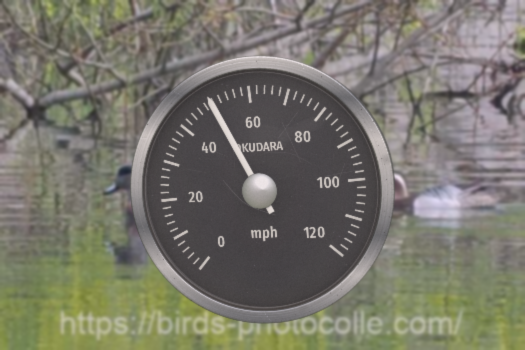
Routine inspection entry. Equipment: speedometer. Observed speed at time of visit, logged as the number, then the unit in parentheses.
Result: 50 (mph)
